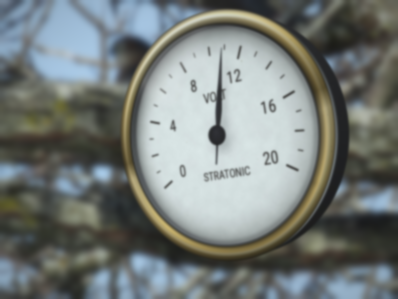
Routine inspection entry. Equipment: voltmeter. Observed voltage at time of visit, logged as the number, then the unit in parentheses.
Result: 11 (V)
